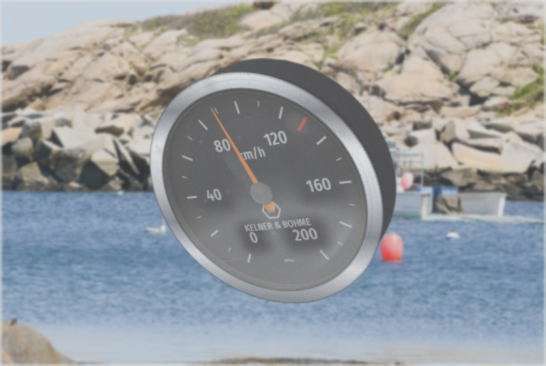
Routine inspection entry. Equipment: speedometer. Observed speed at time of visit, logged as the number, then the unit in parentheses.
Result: 90 (km/h)
